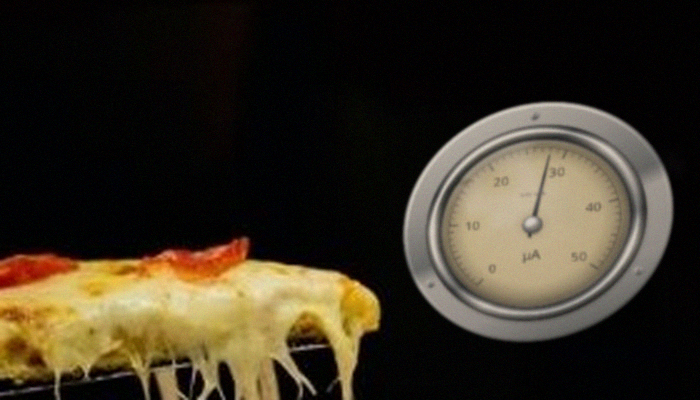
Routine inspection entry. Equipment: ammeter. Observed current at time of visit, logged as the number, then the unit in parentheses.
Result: 28 (µA)
